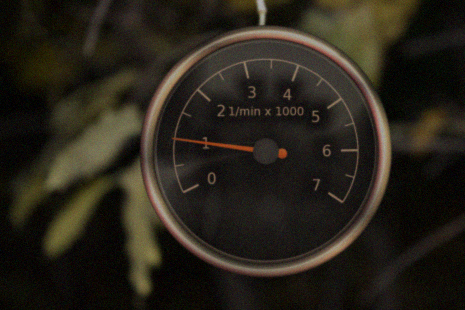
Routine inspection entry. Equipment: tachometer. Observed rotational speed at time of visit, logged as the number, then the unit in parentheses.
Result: 1000 (rpm)
